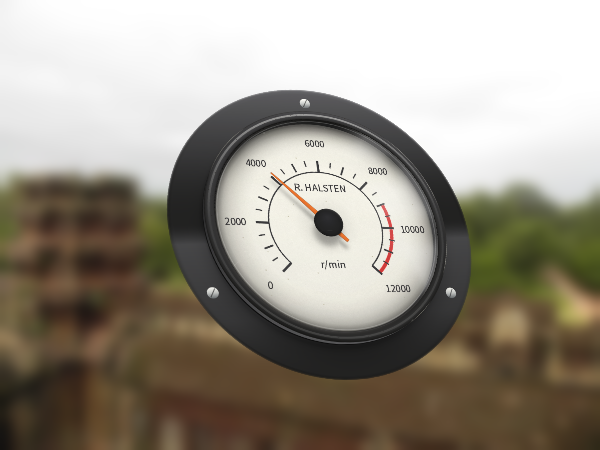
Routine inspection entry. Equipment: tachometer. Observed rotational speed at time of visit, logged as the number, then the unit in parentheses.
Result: 4000 (rpm)
